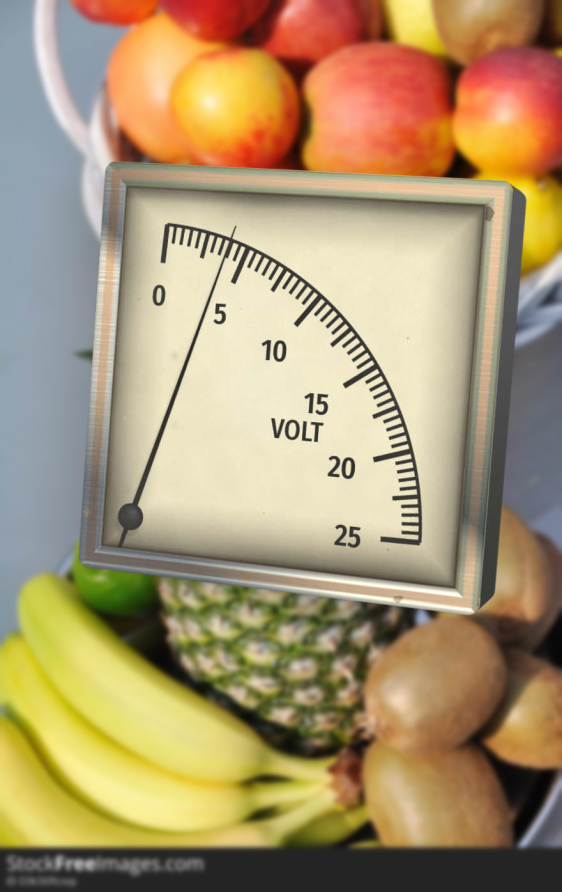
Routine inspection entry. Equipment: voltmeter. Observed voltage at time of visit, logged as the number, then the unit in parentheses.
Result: 4 (V)
